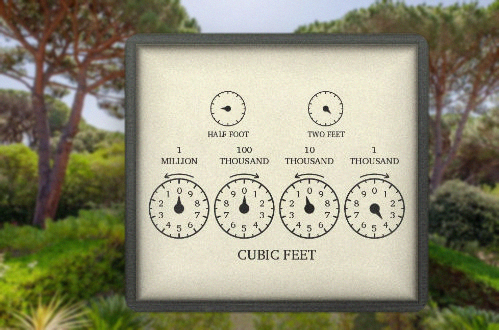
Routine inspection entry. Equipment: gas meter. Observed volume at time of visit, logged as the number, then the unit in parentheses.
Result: 400 (ft³)
